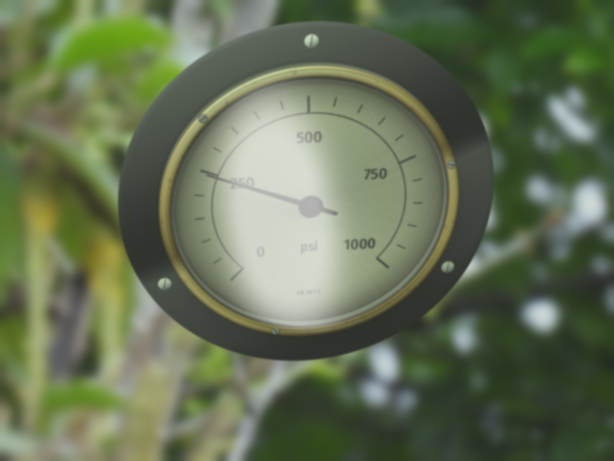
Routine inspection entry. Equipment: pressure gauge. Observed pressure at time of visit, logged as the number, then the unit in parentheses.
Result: 250 (psi)
